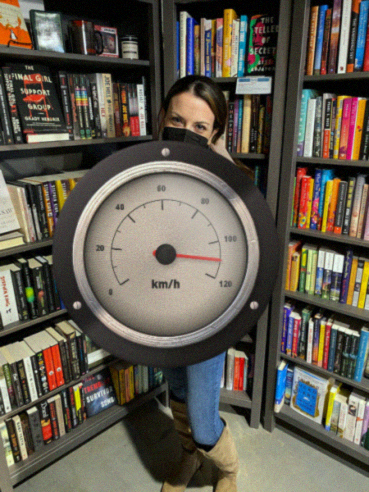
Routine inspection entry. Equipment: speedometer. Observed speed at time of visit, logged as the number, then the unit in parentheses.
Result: 110 (km/h)
